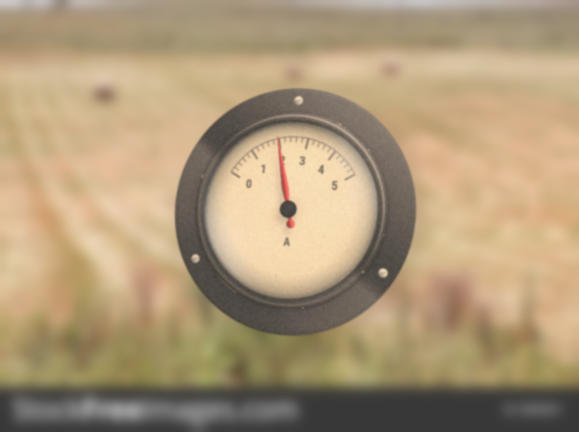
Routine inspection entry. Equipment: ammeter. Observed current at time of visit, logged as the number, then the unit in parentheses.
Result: 2 (A)
